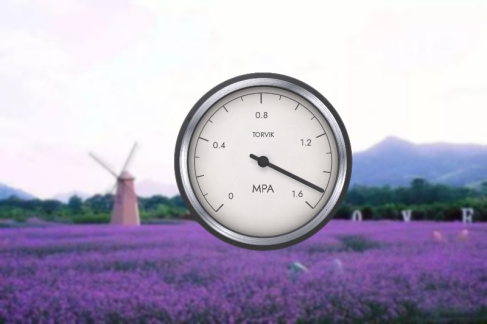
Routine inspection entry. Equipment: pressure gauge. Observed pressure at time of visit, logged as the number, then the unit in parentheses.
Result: 1.5 (MPa)
